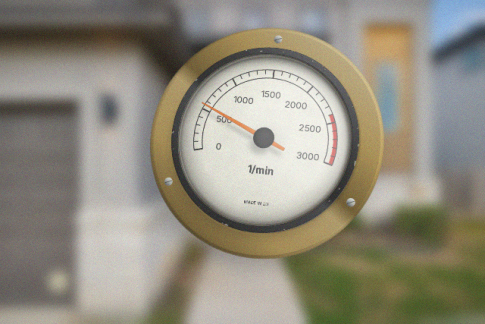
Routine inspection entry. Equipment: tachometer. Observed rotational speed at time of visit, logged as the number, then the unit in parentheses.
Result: 550 (rpm)
